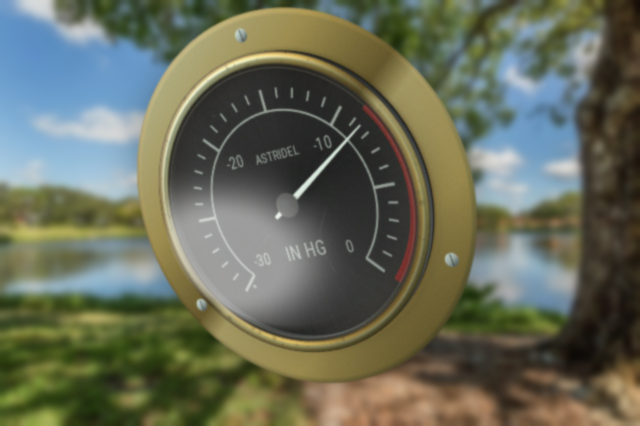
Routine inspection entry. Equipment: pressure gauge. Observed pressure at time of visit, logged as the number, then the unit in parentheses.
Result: -8.5 (inHg)
